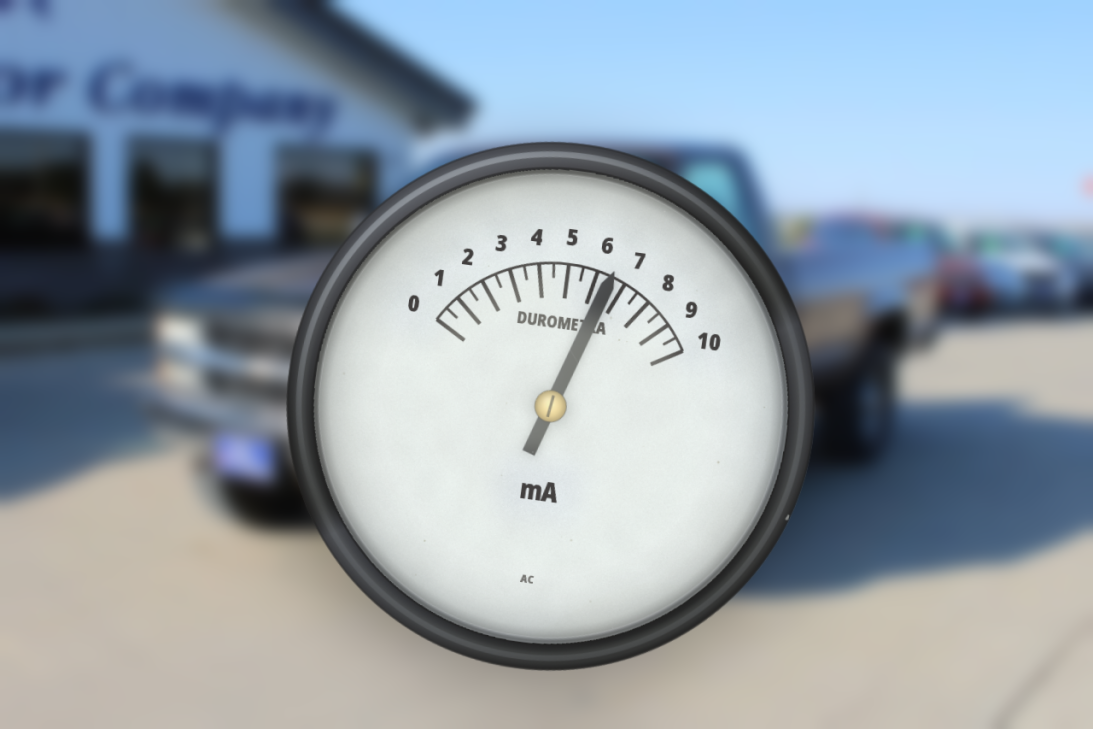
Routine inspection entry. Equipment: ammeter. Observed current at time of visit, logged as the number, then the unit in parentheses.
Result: 6.5 (mA)
